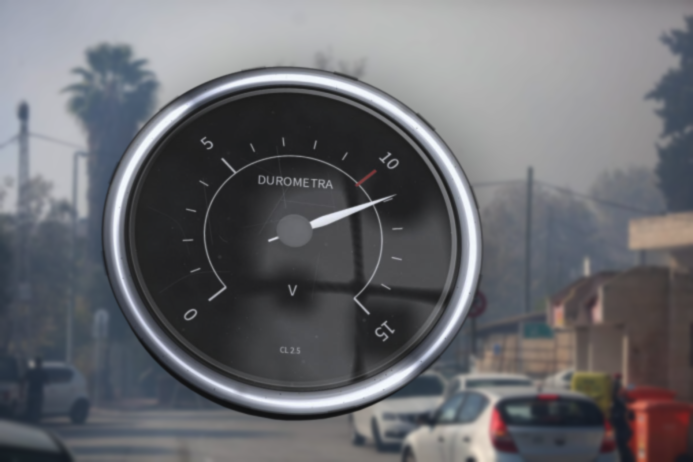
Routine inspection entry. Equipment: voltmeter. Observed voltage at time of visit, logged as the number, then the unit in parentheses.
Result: 11 (V)
